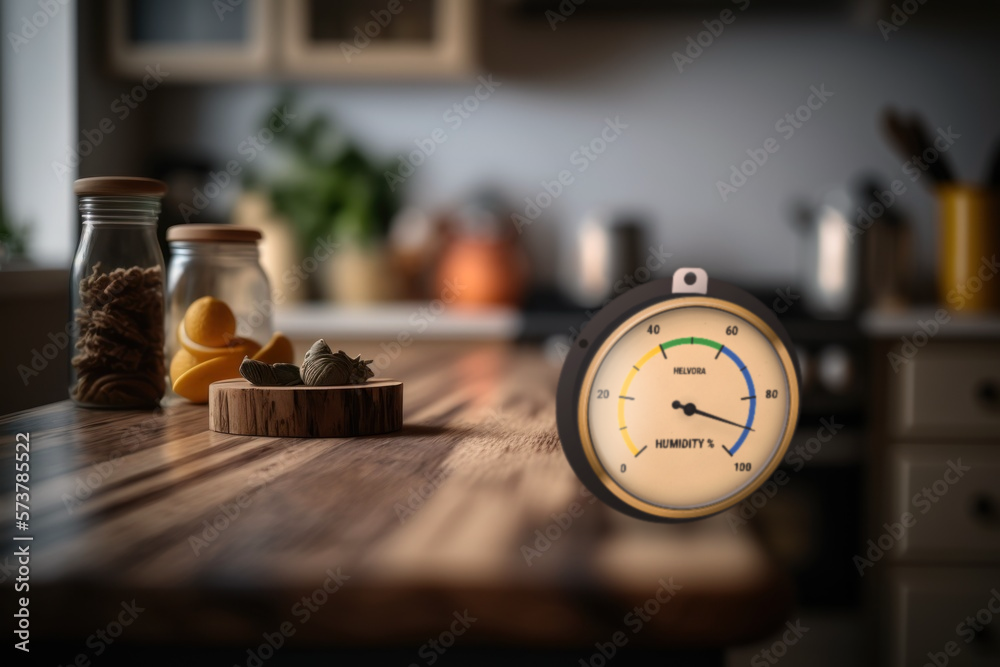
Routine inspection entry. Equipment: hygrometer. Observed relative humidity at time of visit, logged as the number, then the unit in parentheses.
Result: 90 (%)
